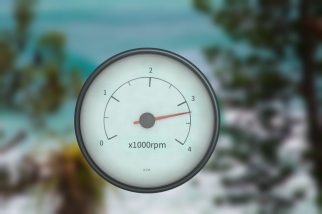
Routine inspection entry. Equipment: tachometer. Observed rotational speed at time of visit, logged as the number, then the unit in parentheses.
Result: 3250 (rpm)
